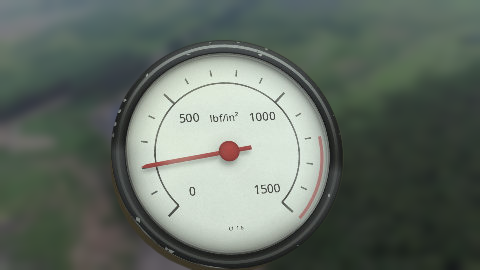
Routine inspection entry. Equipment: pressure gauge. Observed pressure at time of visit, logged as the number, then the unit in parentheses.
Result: 200 (psi)
